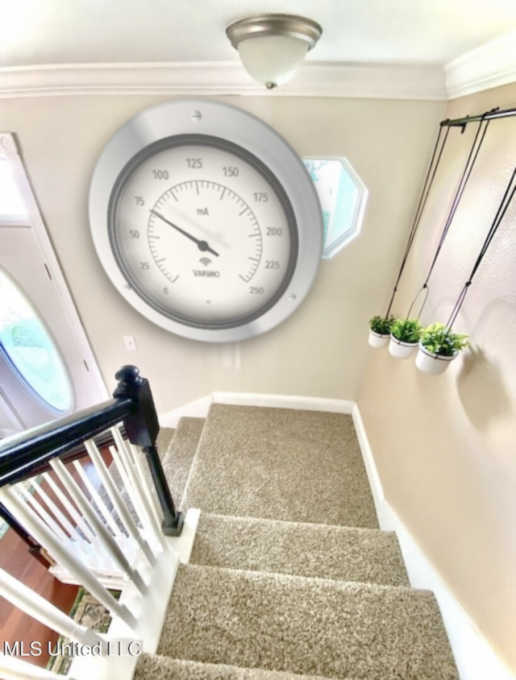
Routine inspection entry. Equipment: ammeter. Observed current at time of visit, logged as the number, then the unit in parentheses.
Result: 75 (mA)
